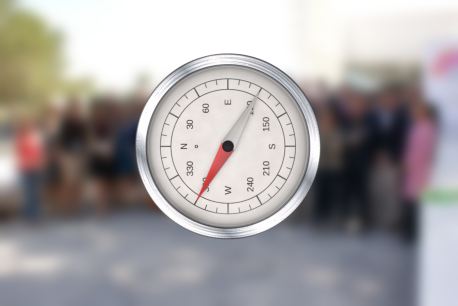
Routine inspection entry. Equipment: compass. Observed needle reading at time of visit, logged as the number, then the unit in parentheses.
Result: 300 (°)
